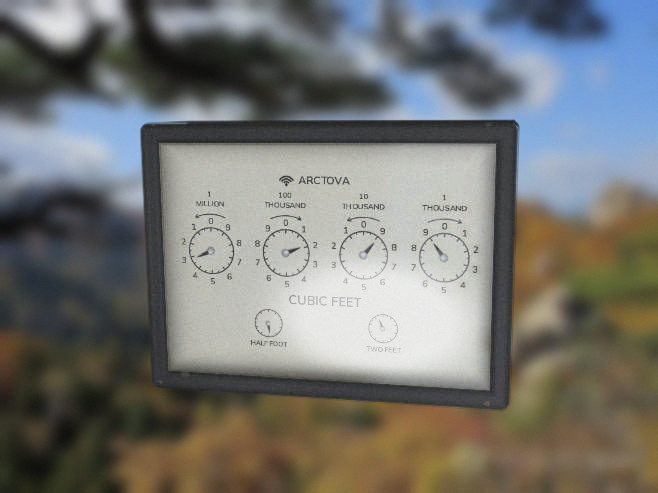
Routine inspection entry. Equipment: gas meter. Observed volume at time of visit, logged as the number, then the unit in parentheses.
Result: 318900 (ft³)
